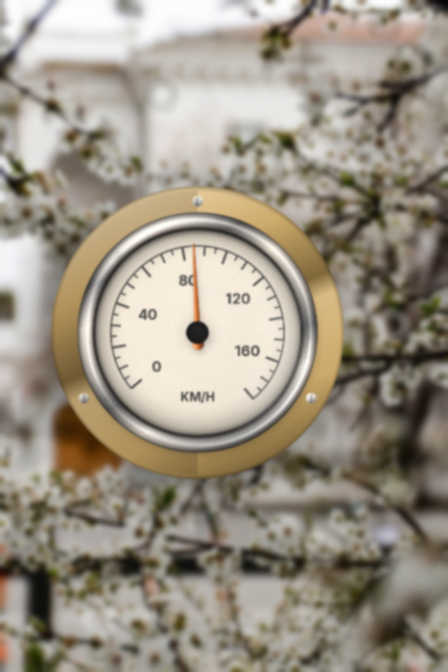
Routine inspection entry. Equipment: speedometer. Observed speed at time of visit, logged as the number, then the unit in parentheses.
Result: 85 (km/h)
